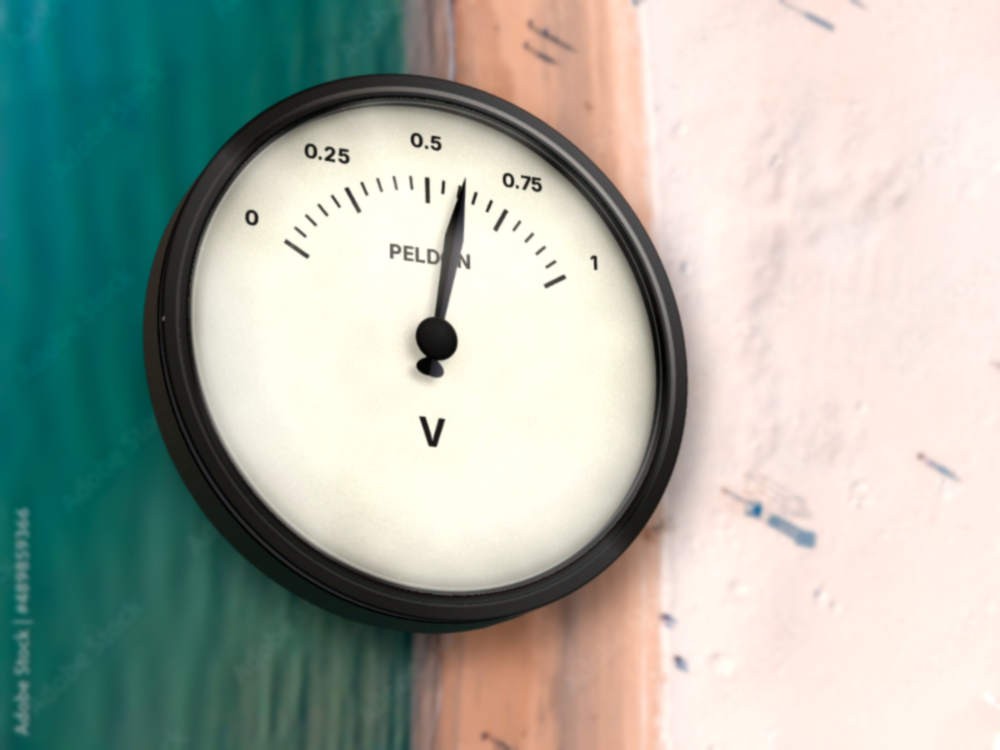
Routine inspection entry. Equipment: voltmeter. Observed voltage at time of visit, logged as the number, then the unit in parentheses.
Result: 0.6 (V)
